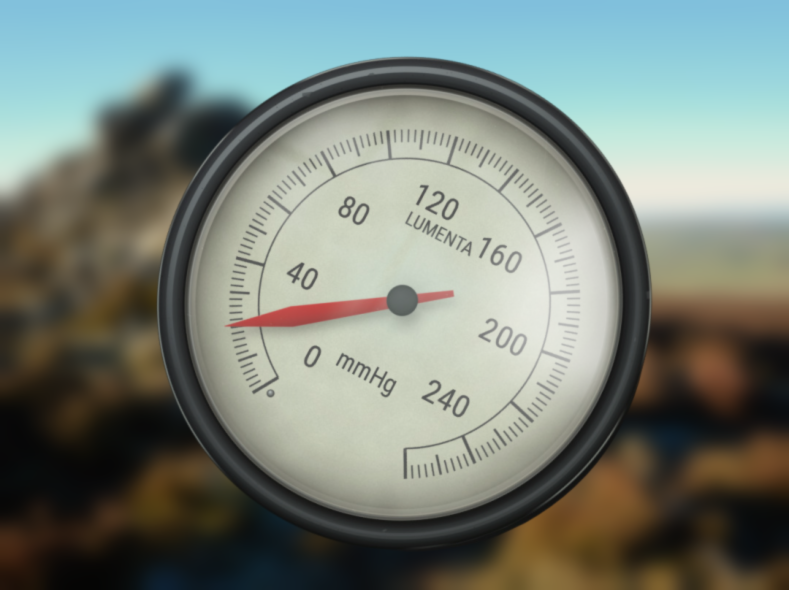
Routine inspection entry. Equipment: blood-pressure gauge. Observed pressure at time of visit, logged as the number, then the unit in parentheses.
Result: 20 (mmHg)
